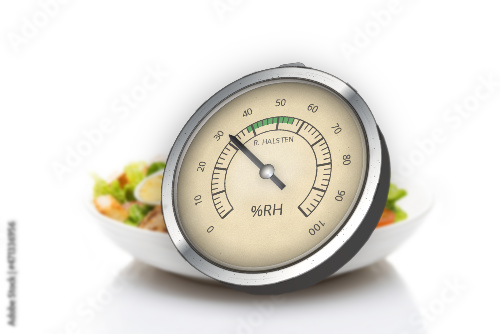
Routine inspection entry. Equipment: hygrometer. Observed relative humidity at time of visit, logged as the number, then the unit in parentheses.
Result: 32 (%)
